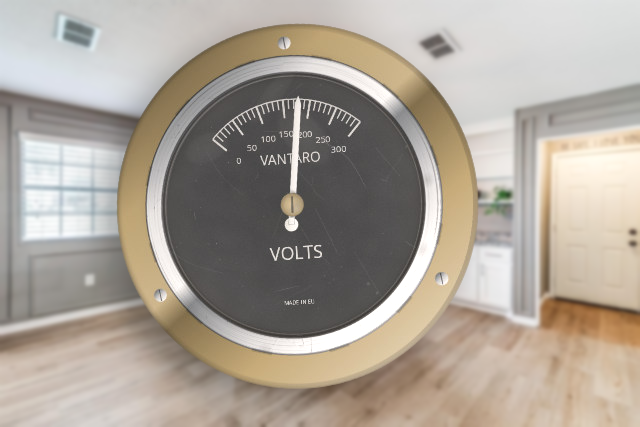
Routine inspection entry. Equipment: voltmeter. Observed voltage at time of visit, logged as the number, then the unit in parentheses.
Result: 180 (V)
